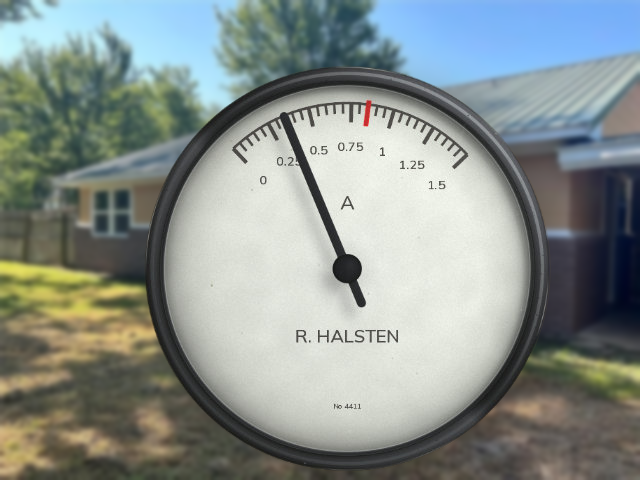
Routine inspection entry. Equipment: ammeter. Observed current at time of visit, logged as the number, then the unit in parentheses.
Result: 0.35 (A)
